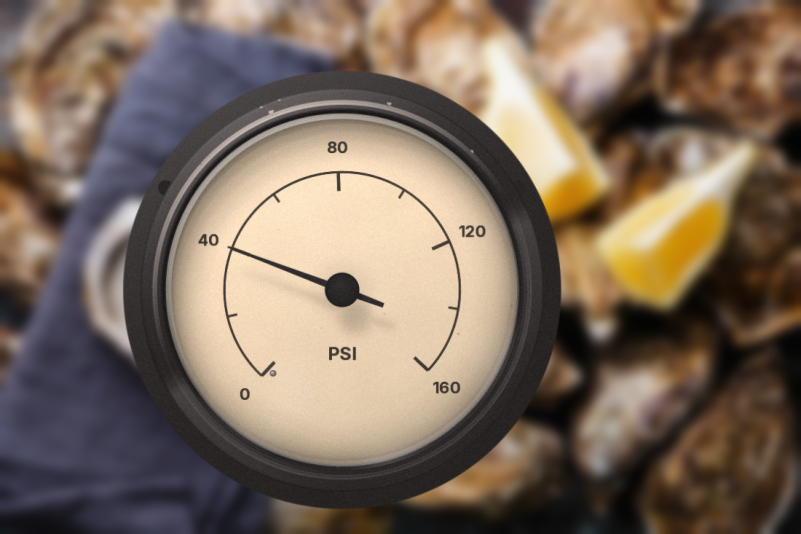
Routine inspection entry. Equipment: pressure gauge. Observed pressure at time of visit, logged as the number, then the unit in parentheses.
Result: 40 (psi)
